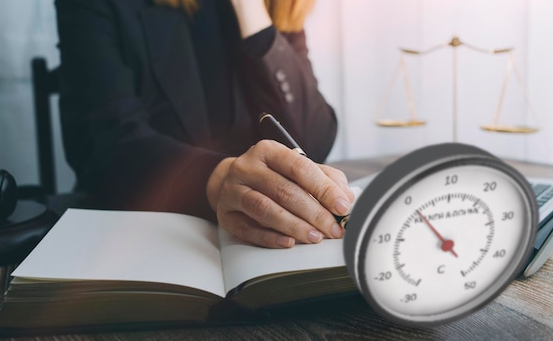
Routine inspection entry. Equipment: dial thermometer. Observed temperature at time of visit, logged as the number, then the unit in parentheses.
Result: 0 (°C)
